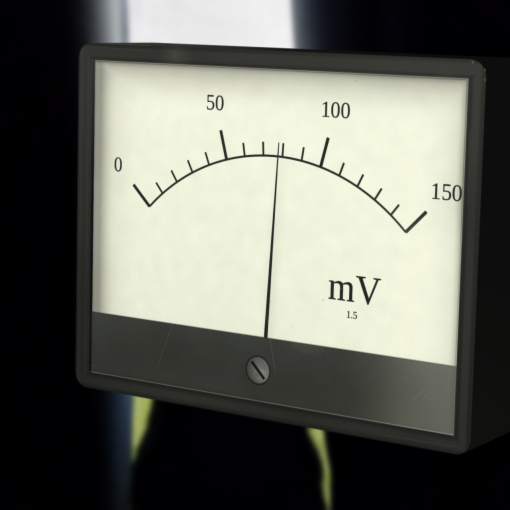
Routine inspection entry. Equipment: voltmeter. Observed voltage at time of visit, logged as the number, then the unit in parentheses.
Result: 80 (mV)
